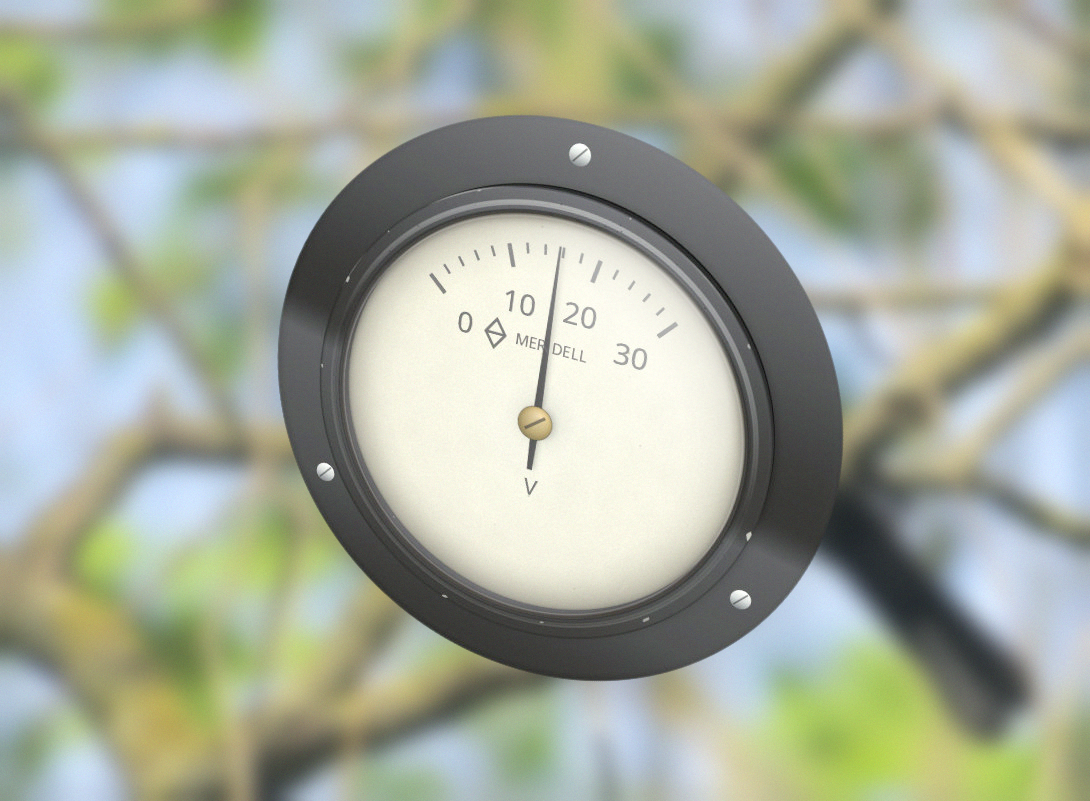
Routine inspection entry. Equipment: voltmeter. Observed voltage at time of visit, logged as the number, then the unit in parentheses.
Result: 16 (V)
